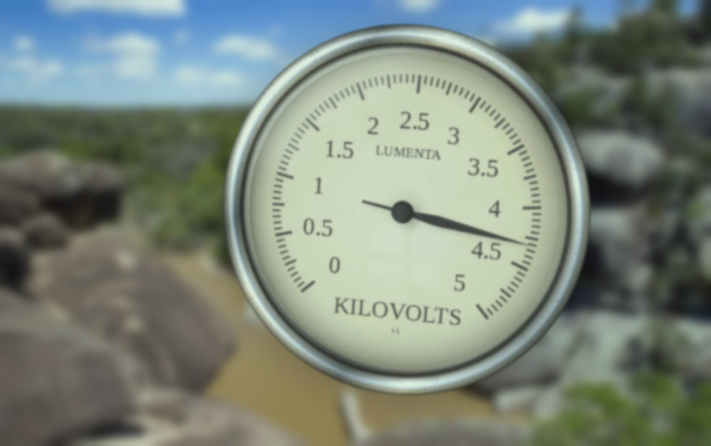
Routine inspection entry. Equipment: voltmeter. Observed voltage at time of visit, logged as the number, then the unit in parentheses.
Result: 4.3 (kV)
